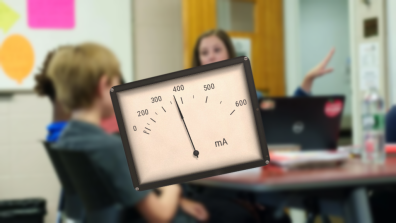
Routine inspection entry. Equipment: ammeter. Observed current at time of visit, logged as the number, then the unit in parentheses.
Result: 375 (mA)
